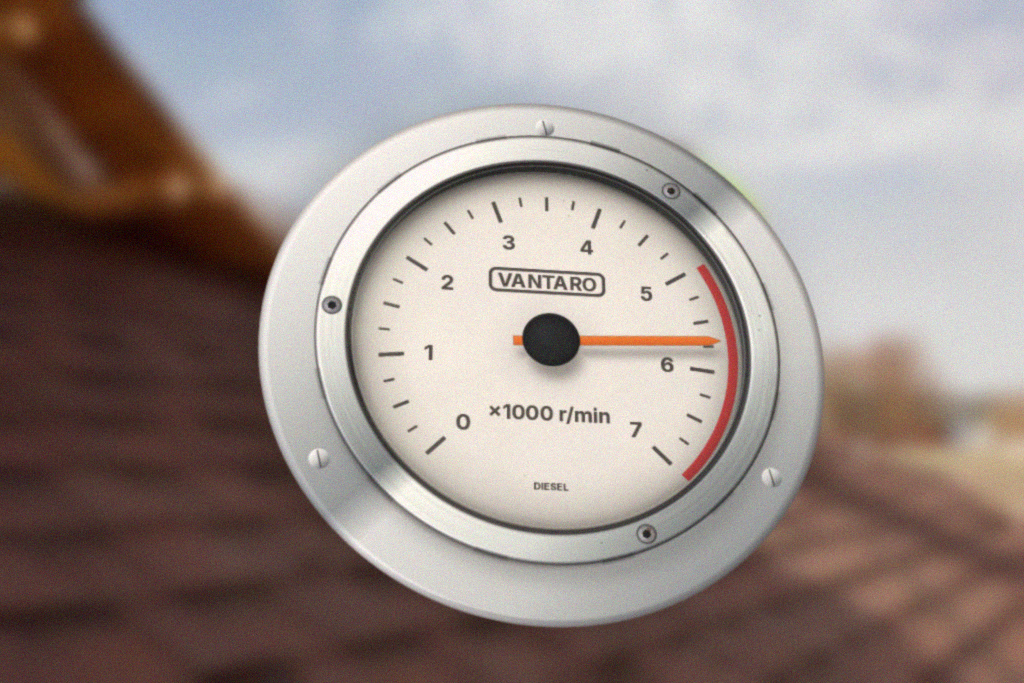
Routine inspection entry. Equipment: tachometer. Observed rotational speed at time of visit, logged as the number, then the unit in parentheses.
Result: 5750 (rpm)
